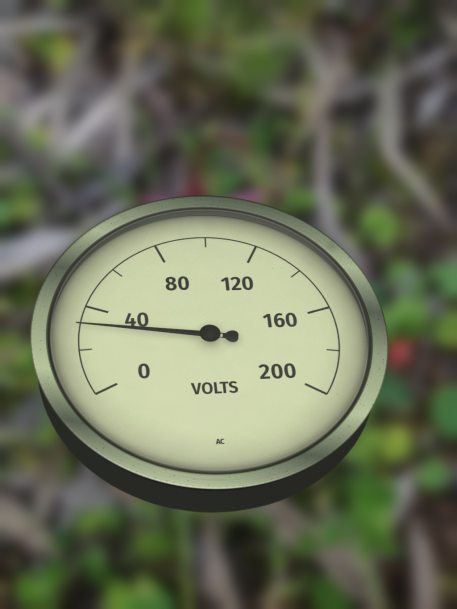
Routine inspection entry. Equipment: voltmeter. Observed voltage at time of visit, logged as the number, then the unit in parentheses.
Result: 30 (V)
